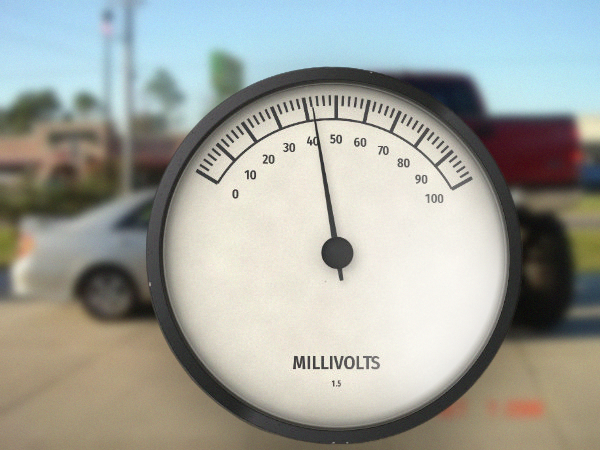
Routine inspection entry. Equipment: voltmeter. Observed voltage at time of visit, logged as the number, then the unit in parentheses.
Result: 42 (mV)
